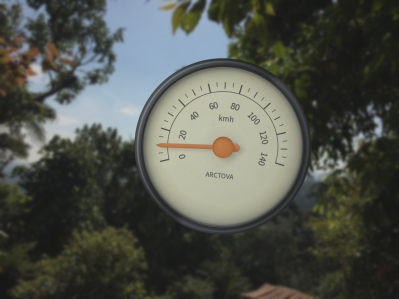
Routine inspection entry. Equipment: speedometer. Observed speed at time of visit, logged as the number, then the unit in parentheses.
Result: 10 (km/h)
